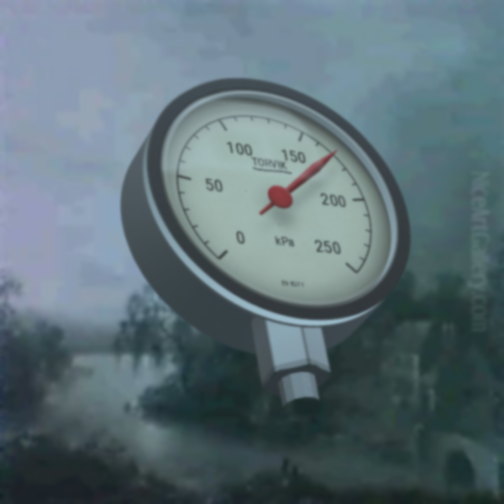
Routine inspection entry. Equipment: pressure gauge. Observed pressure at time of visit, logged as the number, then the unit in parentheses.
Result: 170 (kPa)
